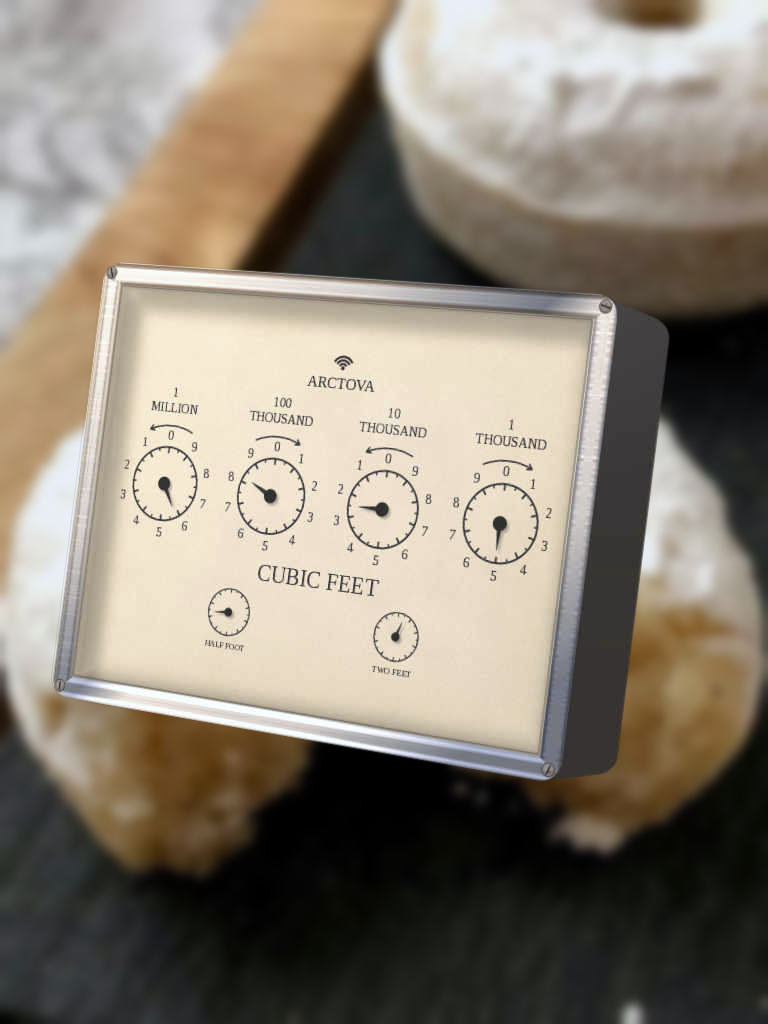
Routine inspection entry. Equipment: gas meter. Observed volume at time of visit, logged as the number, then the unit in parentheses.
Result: 582500 (ft³)
